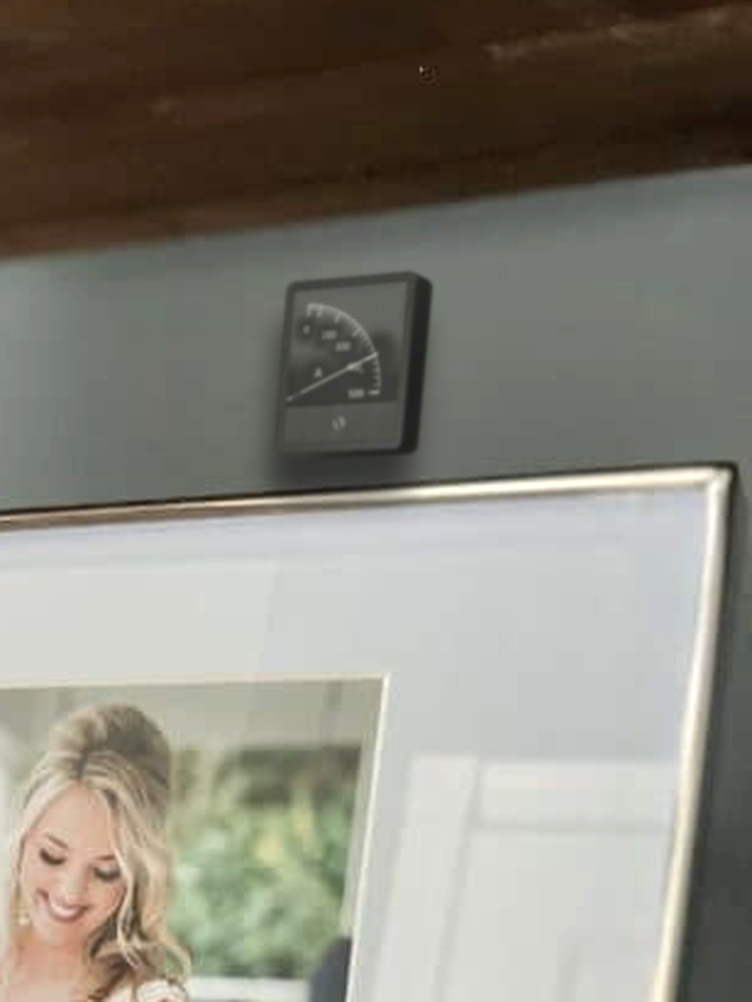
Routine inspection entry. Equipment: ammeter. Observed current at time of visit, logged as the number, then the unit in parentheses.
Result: 400 (A)
